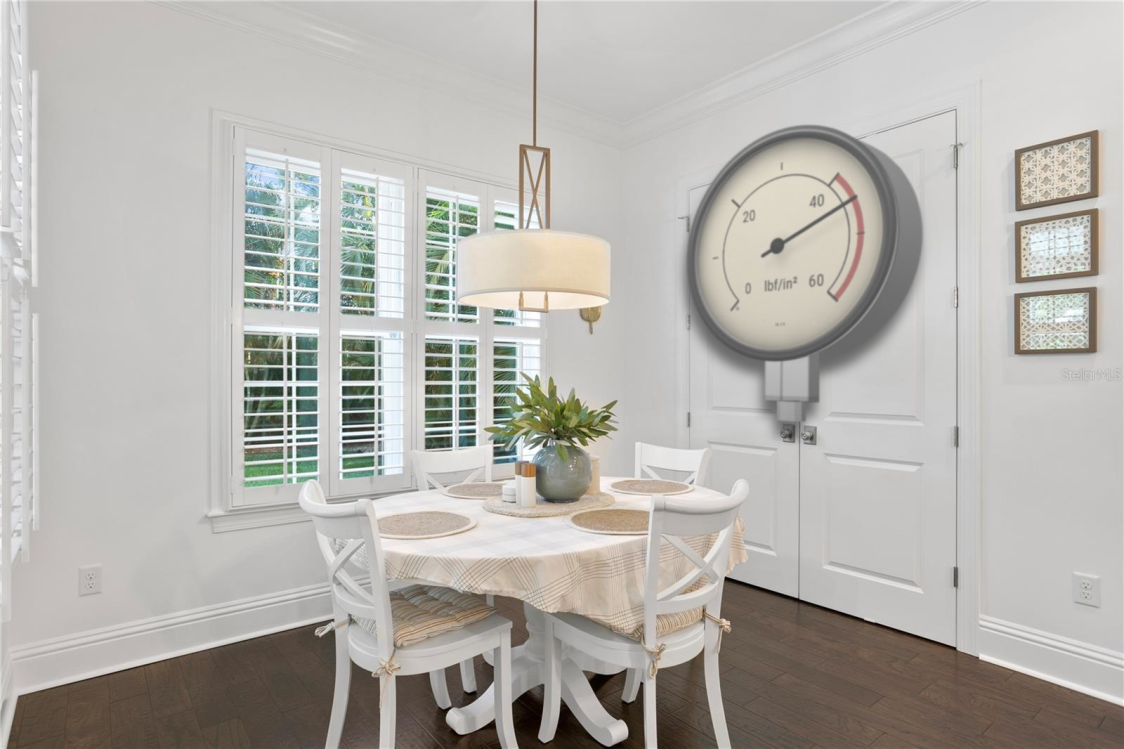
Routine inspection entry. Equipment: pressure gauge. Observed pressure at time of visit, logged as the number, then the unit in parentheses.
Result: 45 (psi)
